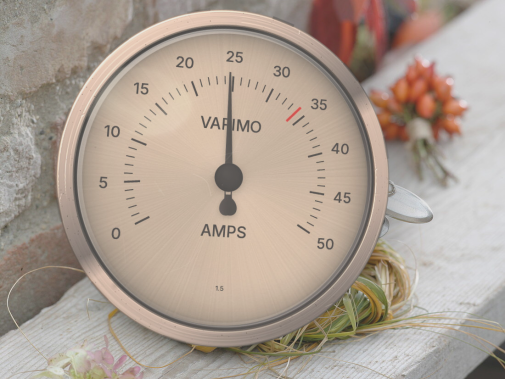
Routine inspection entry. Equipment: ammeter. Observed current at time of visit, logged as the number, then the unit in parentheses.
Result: 24.5 (A)
